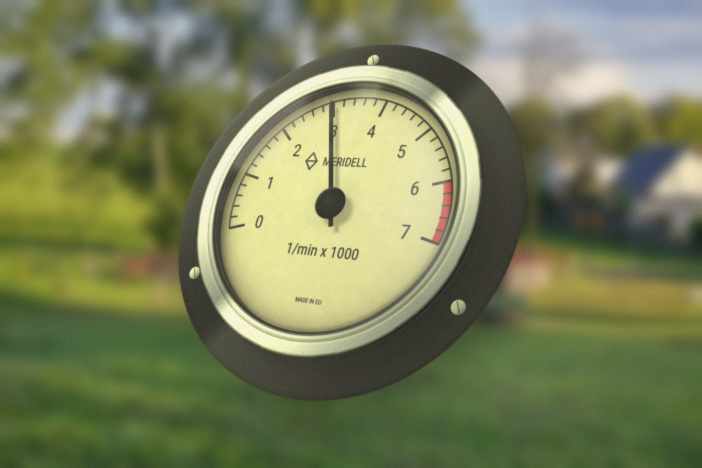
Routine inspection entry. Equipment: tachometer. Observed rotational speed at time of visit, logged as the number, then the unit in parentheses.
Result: 3000 (rpm)
